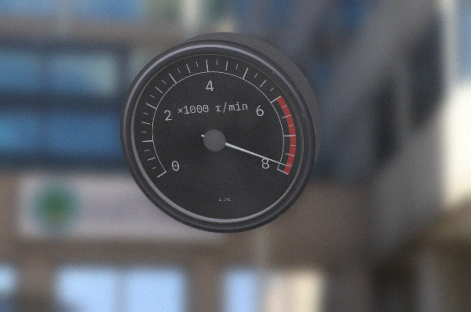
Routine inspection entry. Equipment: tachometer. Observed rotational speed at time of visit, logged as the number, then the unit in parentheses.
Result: 7750 (rpm)
